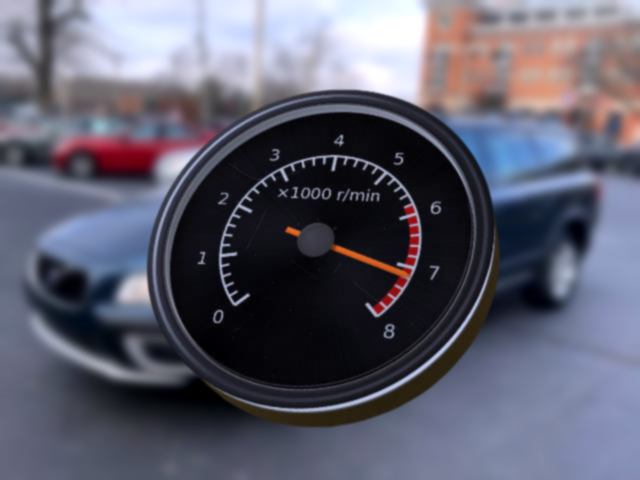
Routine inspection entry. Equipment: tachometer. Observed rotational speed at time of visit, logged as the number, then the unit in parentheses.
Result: 7200 (rpm)
